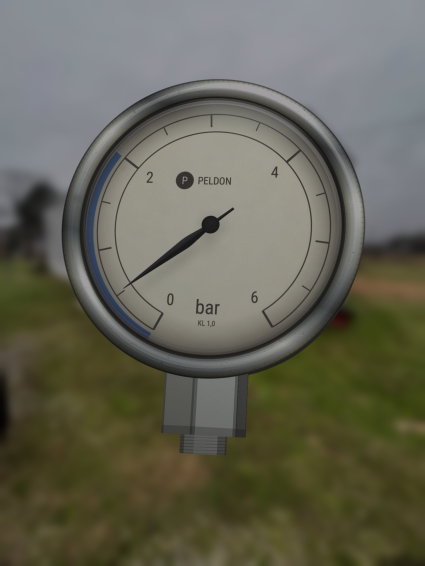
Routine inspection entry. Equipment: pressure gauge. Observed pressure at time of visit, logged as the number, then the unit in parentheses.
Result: 0.5 (bar)
